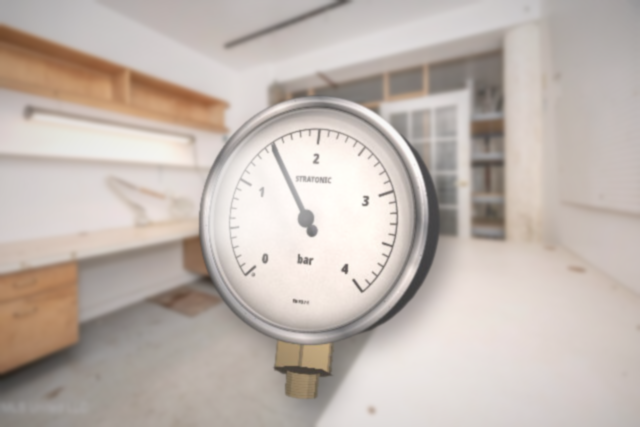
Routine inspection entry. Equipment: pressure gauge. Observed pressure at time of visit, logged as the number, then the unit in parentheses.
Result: 1.5 (bar)
